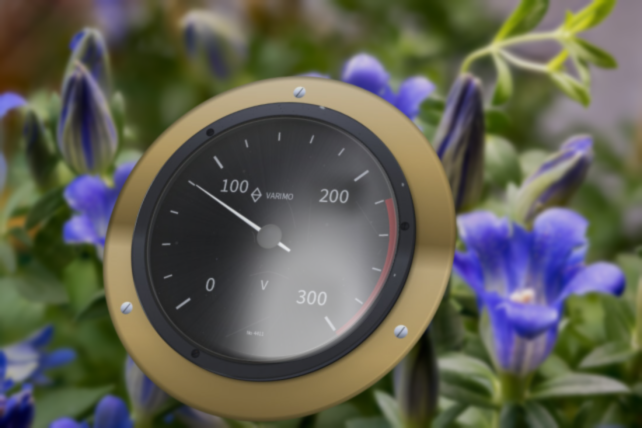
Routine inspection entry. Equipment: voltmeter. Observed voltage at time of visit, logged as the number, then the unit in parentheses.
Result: 80 (V)
